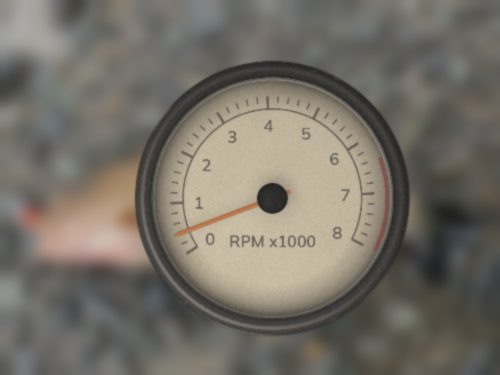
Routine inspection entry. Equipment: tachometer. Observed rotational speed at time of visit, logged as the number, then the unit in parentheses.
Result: 400 (rpm)
